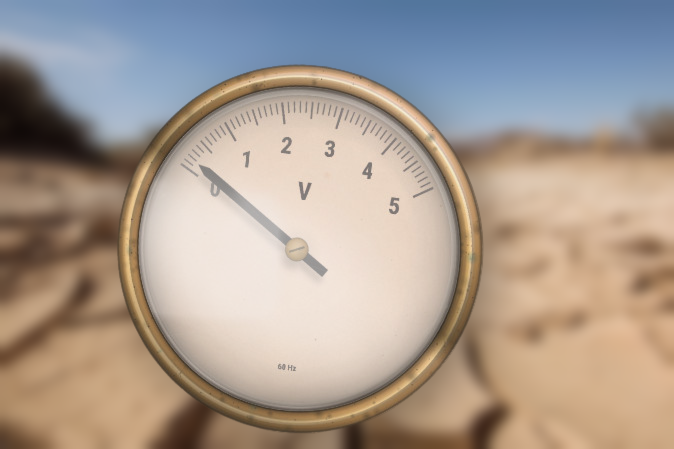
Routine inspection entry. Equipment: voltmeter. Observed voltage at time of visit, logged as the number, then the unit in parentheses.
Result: 0.2 (V)
